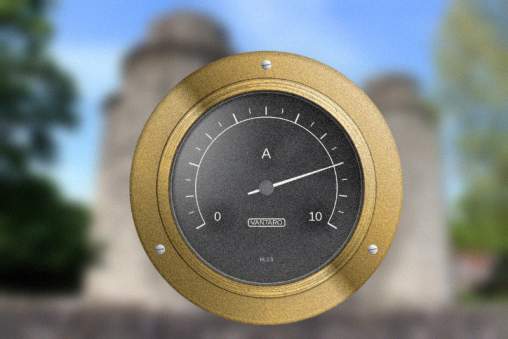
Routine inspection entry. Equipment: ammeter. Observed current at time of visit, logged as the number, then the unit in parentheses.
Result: 8 (A)
